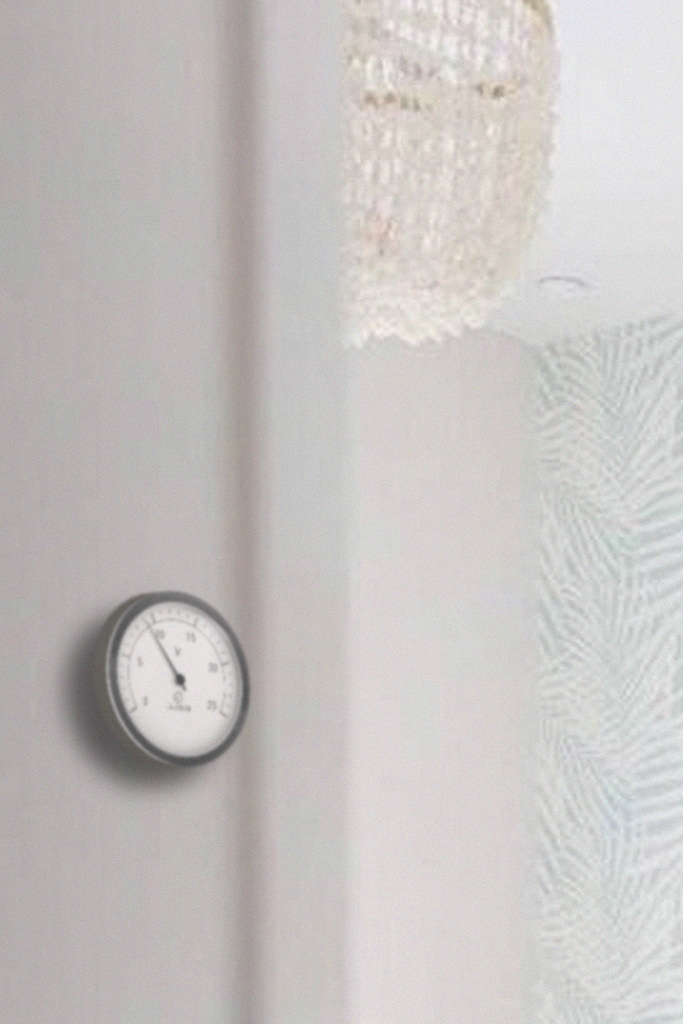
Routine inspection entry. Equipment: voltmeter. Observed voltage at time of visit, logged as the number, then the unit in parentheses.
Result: 9 (V)
